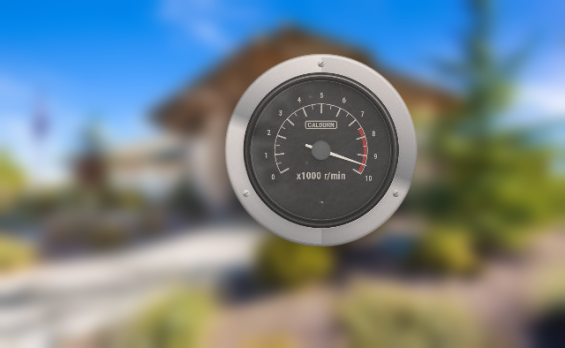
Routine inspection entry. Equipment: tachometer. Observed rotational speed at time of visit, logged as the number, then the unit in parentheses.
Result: 9500 (rpm)
